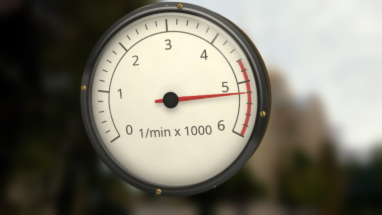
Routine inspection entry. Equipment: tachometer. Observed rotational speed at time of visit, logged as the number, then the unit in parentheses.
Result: 5200 (rpm)
